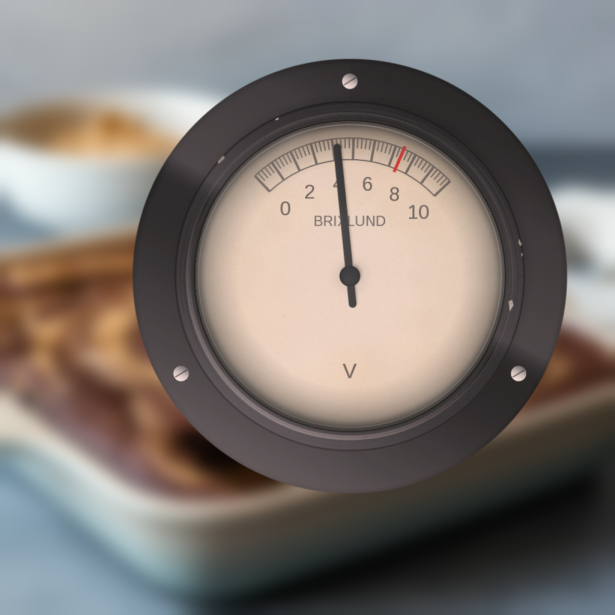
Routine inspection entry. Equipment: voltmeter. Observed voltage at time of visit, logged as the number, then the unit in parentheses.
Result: 4.2 (V)
